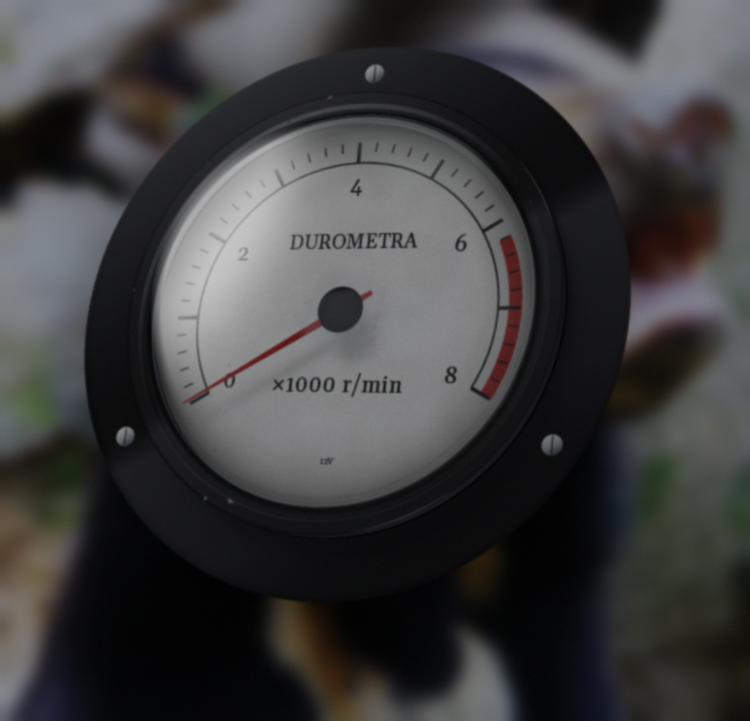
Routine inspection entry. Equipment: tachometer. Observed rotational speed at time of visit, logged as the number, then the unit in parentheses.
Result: 0 (rpm)
